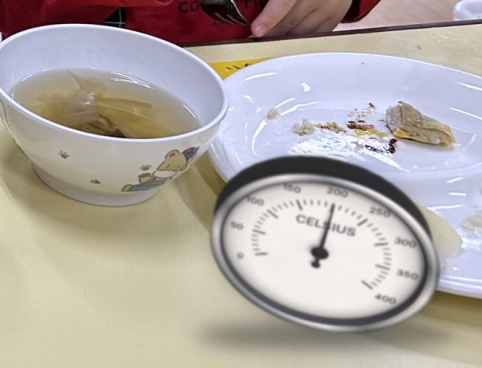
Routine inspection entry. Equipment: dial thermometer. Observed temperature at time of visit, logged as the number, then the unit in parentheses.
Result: 200 (°C)
